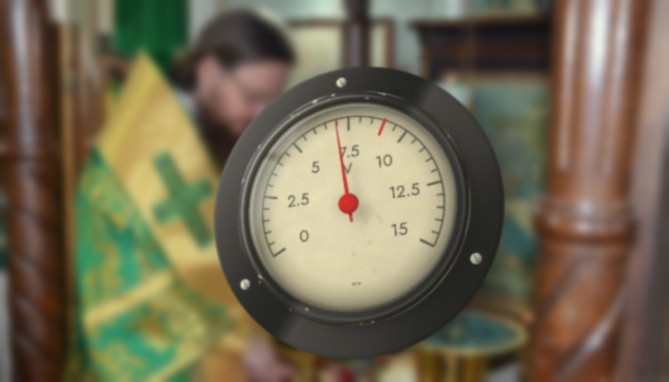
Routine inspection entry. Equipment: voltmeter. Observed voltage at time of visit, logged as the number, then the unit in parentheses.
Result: 7 (V)
